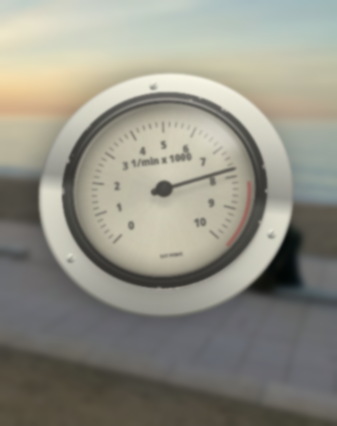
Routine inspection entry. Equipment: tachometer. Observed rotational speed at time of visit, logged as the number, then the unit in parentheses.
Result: 7800 (rpm)
